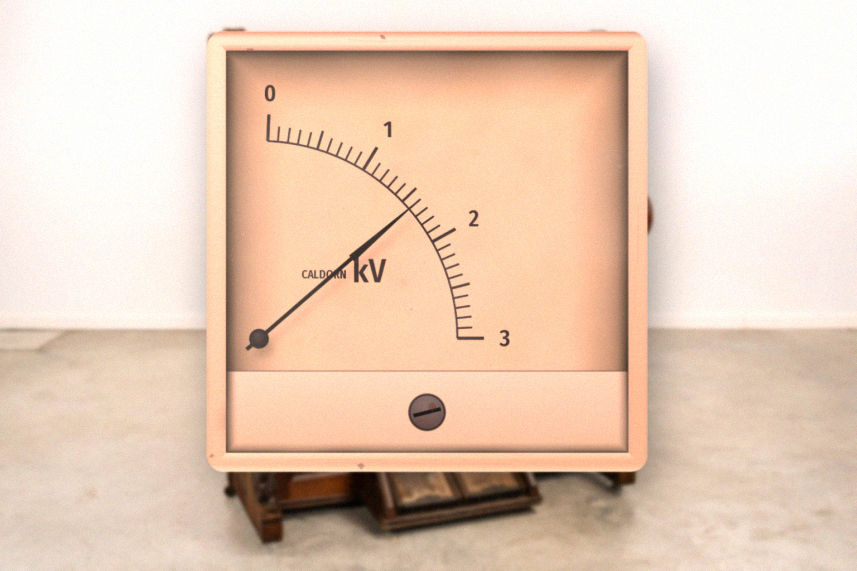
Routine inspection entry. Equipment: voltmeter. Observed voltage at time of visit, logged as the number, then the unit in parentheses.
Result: 1.6 (kV)
